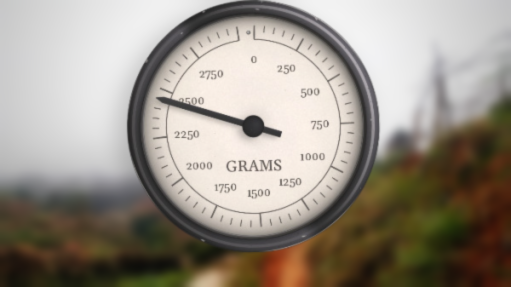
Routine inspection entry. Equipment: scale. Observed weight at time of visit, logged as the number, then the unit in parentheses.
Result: 2450 (g)
